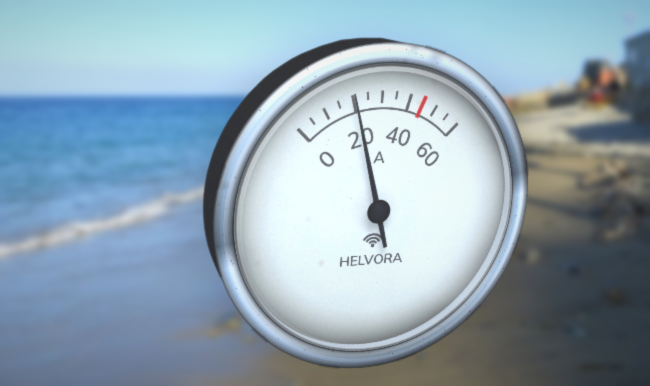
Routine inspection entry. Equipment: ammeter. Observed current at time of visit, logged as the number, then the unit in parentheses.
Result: 20 (A)
